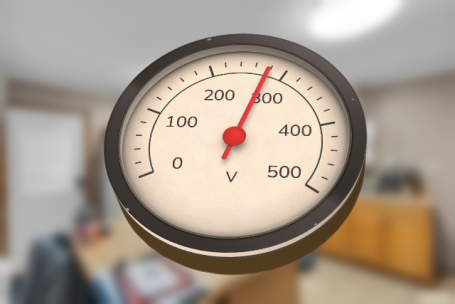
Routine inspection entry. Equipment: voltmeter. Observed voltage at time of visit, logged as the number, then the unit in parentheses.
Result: 280 (V)
